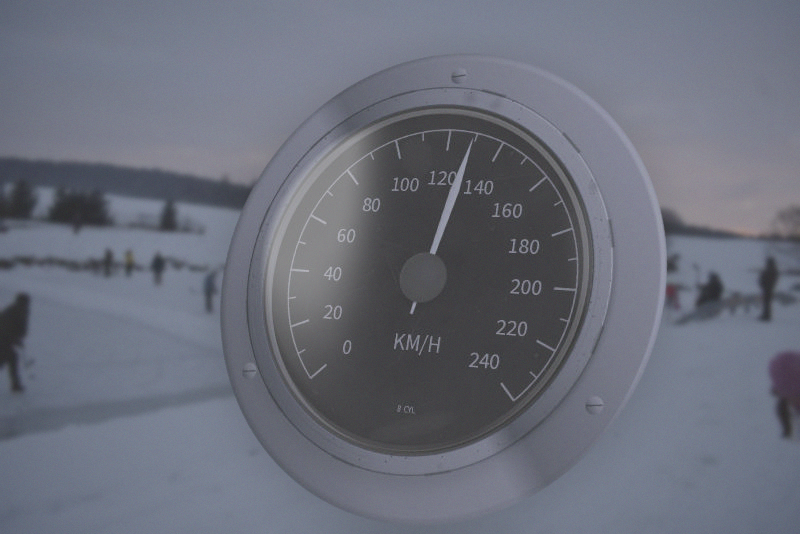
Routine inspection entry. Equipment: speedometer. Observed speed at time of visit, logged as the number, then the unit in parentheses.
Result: 130 (km/h)
